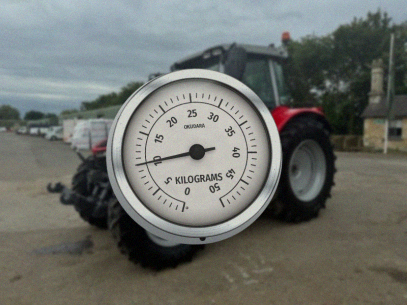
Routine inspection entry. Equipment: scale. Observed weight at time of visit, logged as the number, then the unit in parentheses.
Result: 10 (kg)
